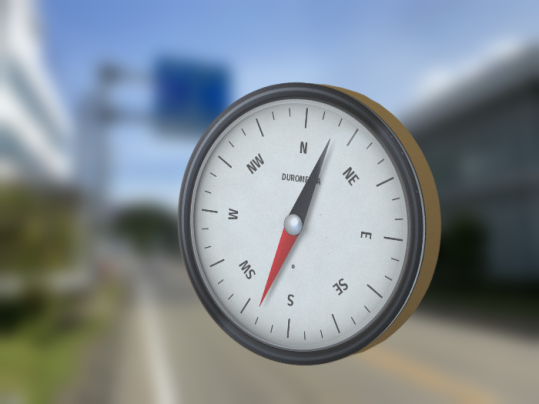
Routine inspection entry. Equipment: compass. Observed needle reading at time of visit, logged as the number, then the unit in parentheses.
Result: 200 (°)
